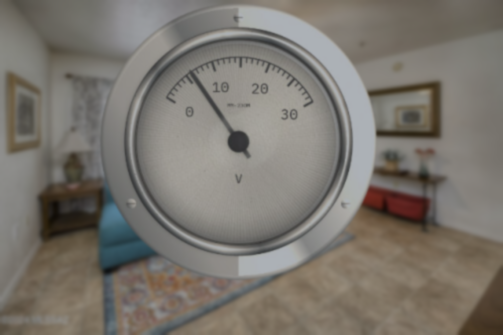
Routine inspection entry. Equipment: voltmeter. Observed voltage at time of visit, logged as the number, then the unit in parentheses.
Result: 6 (V)
